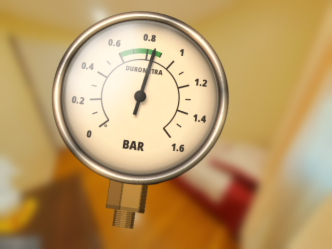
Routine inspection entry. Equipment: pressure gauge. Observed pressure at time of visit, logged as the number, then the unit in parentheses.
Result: 0.85 (bar)
